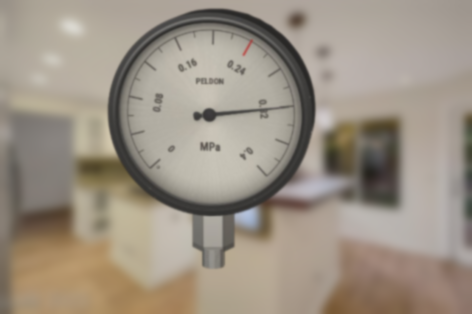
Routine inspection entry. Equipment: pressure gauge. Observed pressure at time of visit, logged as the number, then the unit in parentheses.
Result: 0.32 (MPa)
